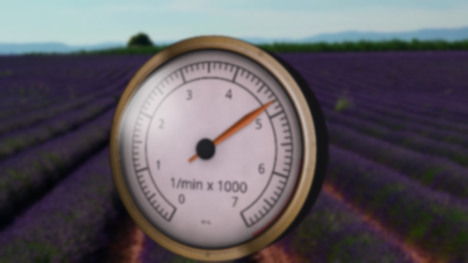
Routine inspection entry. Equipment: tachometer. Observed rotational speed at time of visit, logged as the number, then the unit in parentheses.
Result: 4800 (rpm)
